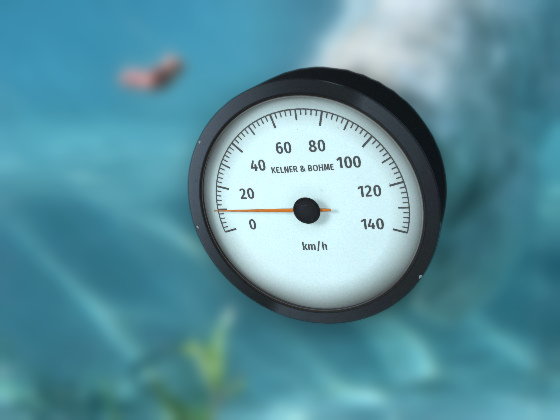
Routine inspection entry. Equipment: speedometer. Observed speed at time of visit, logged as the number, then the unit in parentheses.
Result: 10 (km/h)
